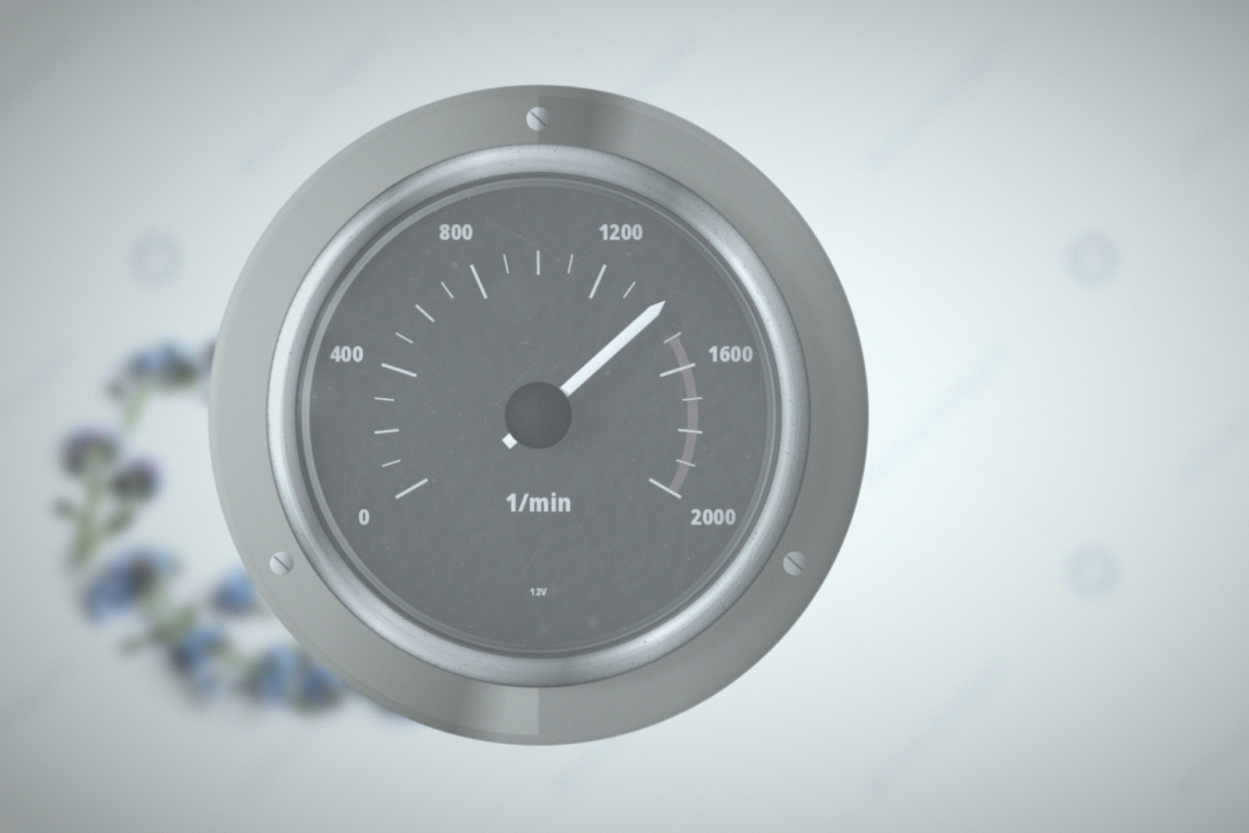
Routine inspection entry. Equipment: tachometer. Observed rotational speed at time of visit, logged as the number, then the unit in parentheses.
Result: 1400 (rpm)
